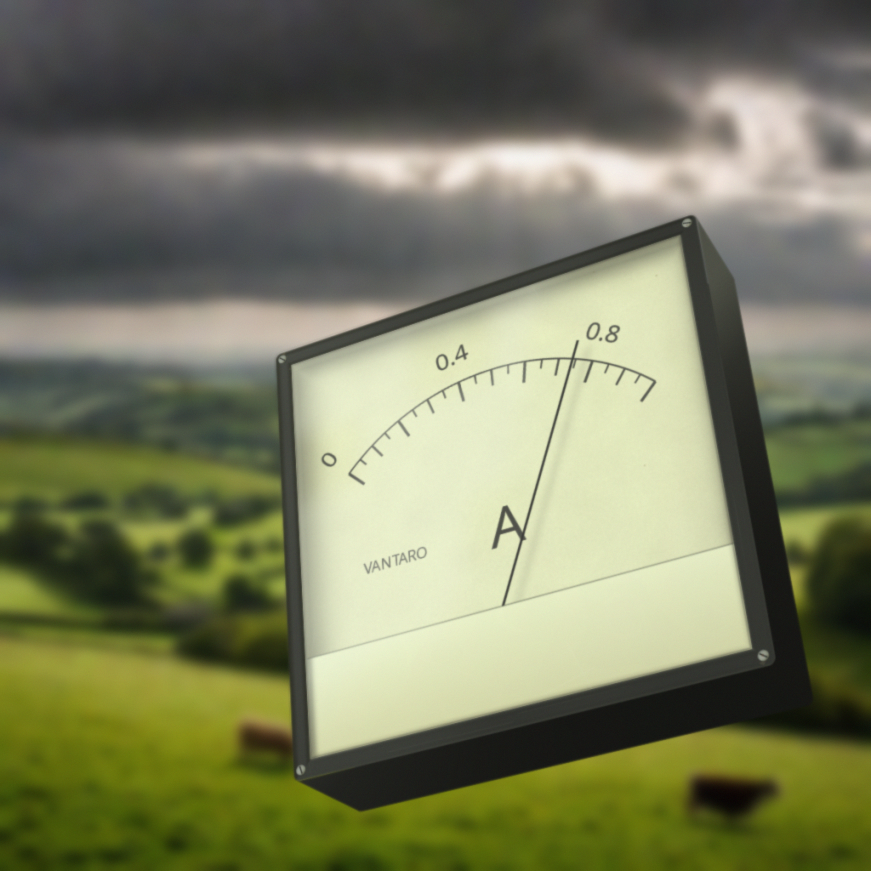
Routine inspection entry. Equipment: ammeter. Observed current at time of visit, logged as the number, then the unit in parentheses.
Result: 0.75 (A)
